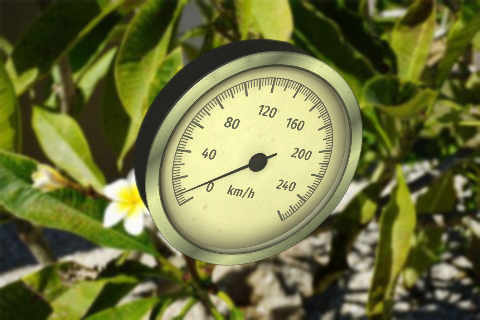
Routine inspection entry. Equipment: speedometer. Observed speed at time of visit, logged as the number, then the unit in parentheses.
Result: 10 (km/h)
